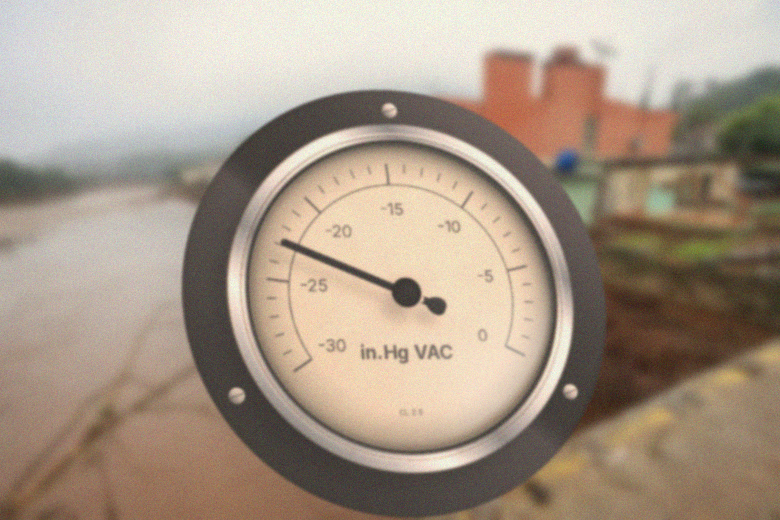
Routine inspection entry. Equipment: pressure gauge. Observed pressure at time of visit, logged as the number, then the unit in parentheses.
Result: -23 (inHg)
